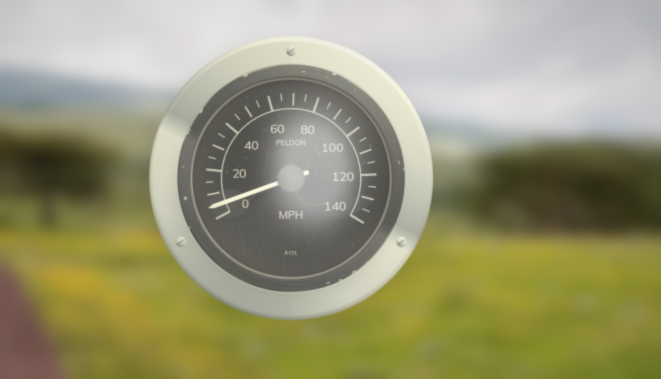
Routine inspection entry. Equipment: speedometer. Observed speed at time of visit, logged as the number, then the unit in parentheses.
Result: 5 (mph)
